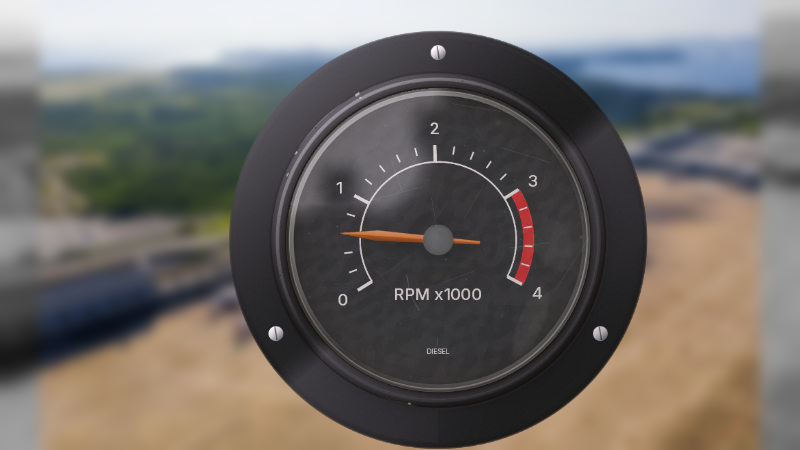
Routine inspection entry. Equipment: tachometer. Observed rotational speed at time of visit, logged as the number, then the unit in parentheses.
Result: 600 (rpm)
